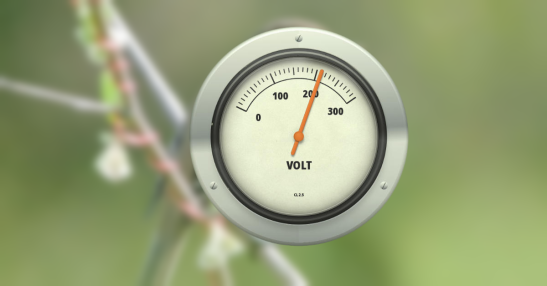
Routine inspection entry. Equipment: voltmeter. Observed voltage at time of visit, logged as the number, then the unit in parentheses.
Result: 210 (V)
